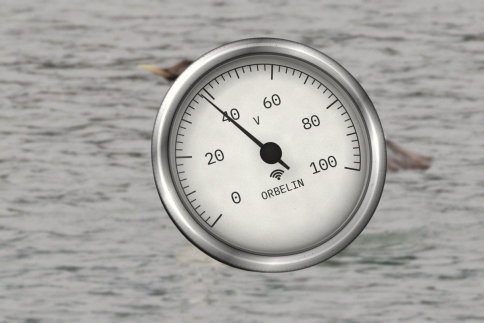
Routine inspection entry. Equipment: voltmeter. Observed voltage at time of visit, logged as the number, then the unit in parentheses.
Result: 38 (V)
